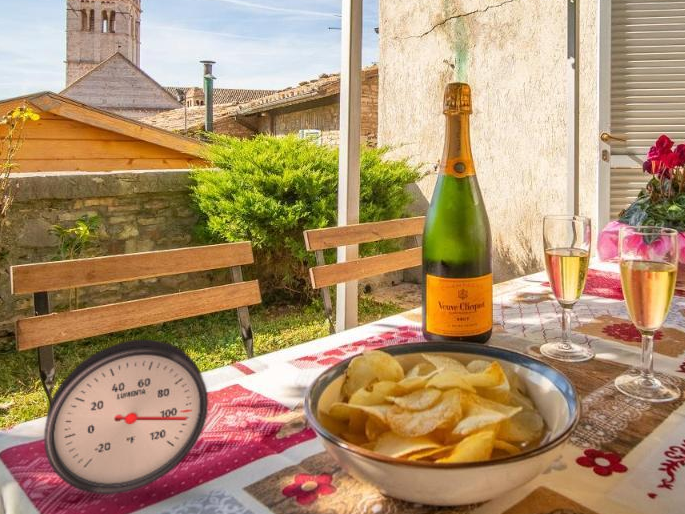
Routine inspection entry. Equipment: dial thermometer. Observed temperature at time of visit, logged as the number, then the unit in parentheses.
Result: 104 (°F)
